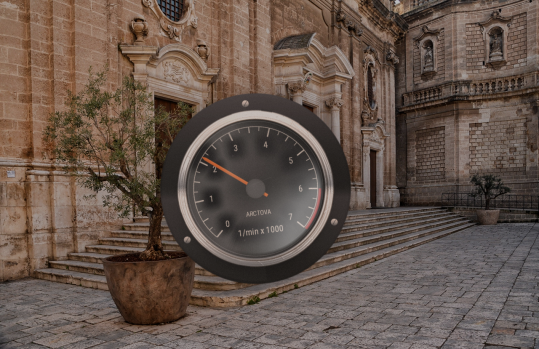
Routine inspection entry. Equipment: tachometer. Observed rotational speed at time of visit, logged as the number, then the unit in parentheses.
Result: 2125 (rpm)
